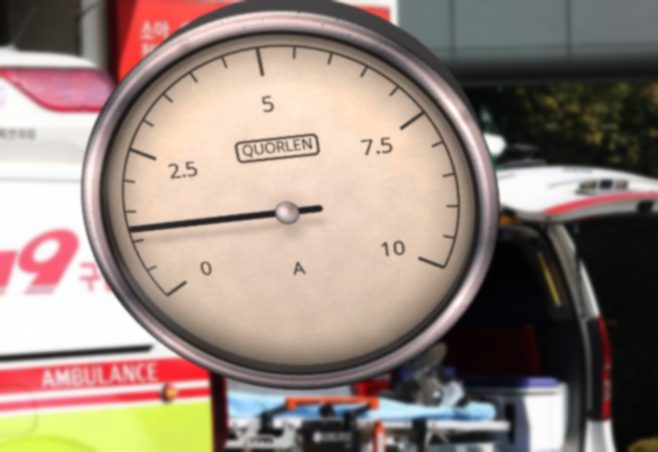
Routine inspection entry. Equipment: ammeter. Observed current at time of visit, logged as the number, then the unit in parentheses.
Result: 1.25 (A)
